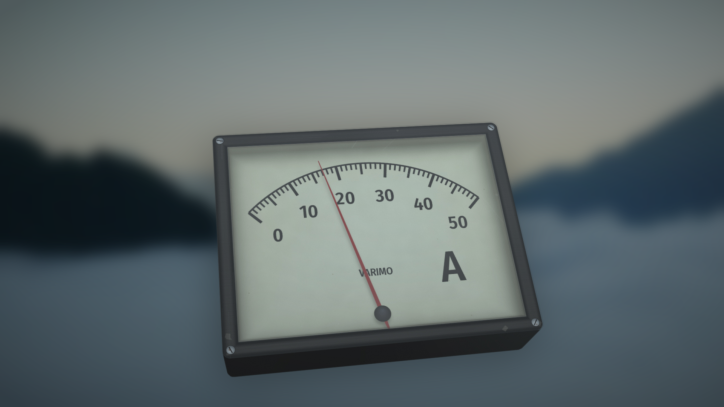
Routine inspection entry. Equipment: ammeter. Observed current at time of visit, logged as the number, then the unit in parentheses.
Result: 17 (A)
